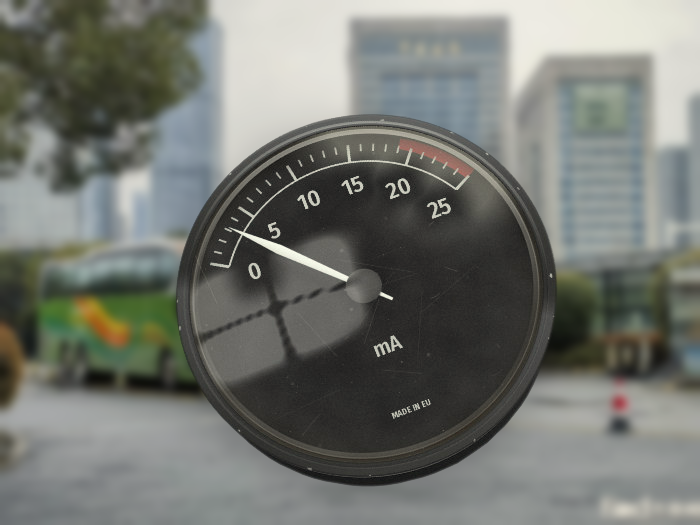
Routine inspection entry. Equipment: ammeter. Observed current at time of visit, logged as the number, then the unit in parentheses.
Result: 3 (mA)
